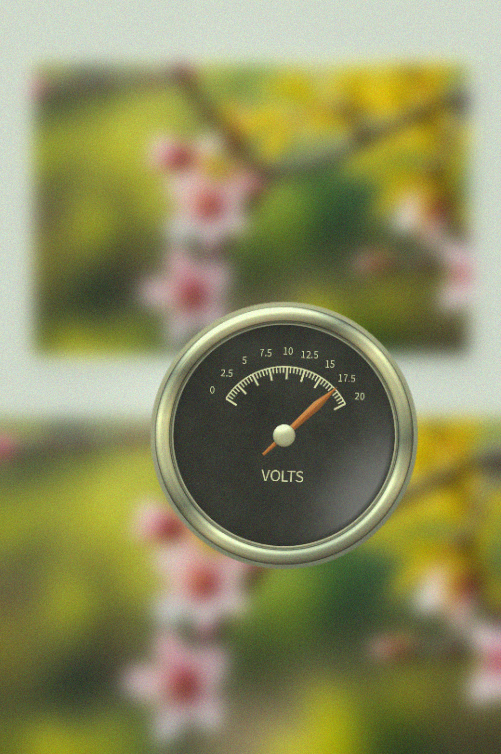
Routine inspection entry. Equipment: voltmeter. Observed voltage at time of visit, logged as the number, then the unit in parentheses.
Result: 17.5 (V)
